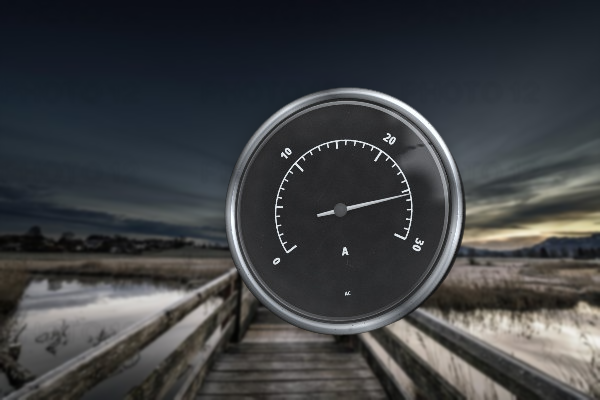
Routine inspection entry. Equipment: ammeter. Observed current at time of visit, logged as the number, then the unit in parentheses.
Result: 25.5 (A)
